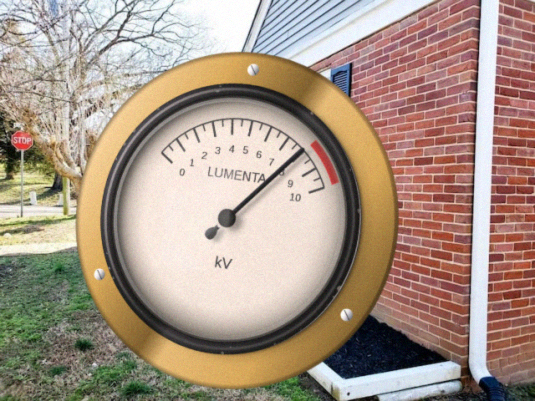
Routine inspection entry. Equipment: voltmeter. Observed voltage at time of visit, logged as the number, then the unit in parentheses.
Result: 8 (kV)
